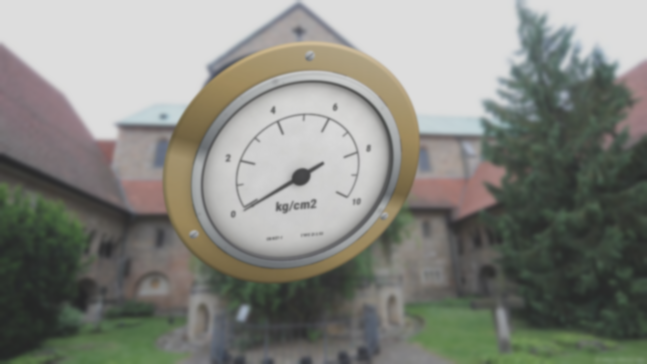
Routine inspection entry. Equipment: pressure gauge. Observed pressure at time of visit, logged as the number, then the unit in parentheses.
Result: 0 (kg/cm²)
